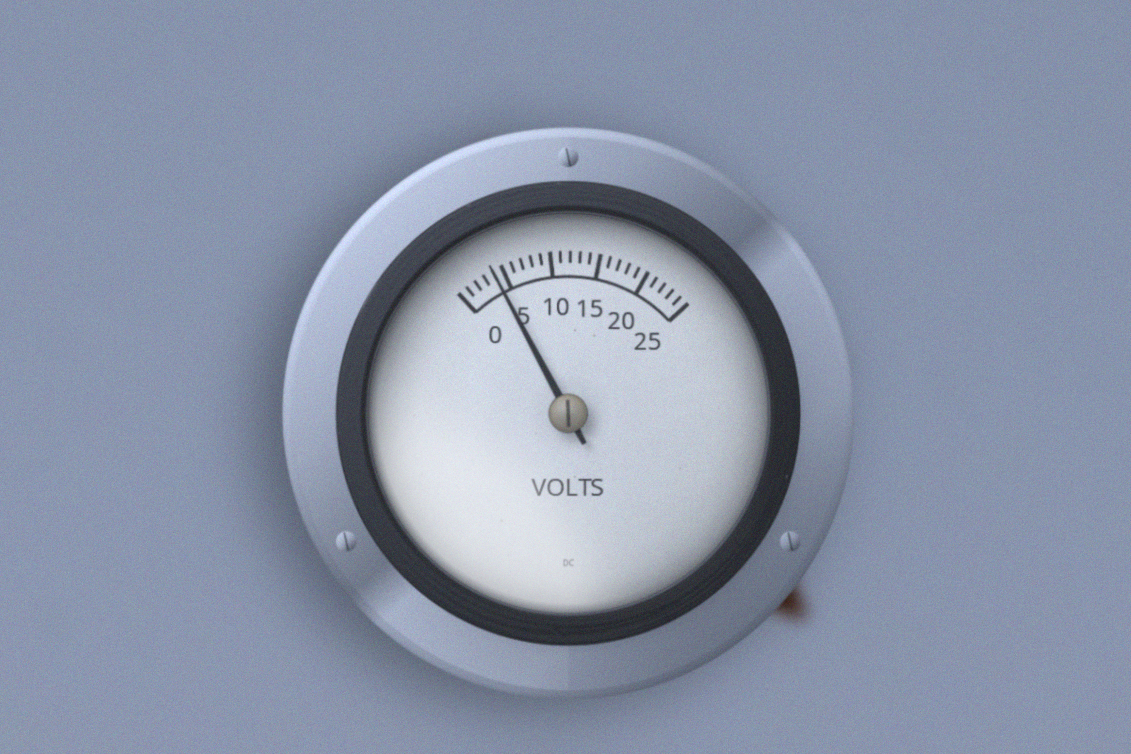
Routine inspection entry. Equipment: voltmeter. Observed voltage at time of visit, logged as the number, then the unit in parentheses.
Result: 4 (V)
